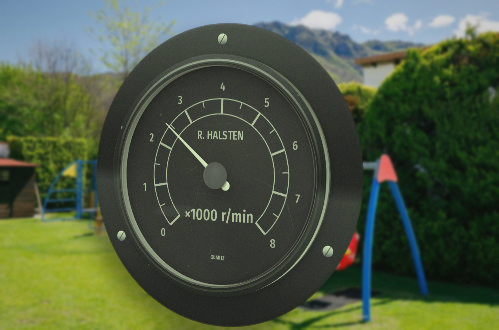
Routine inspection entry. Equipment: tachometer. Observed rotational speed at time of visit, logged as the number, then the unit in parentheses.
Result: 2500 (rpm)
